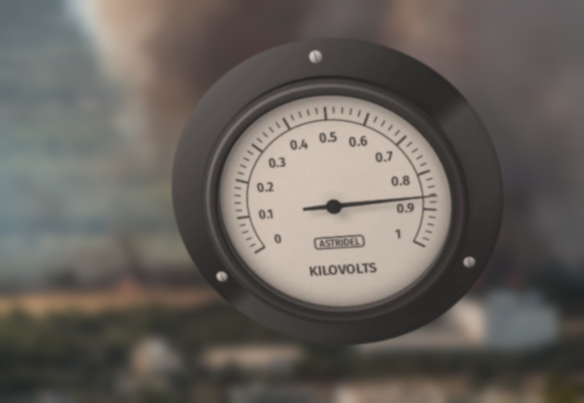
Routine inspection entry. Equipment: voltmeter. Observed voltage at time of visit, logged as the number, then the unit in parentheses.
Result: 0.86 (kV)
